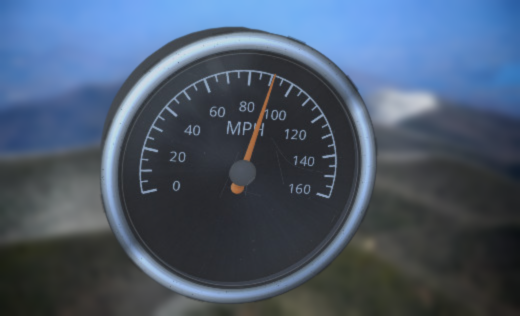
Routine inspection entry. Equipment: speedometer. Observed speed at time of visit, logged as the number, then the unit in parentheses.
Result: 90 (mph)
